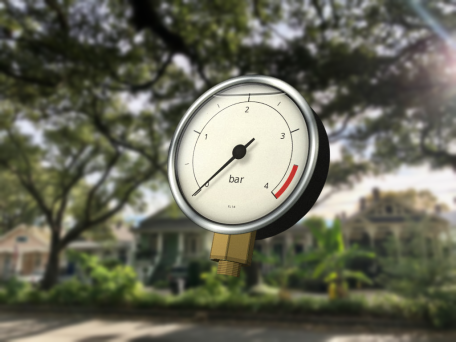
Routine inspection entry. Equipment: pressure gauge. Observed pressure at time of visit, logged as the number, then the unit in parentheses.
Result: 0 (bar)
